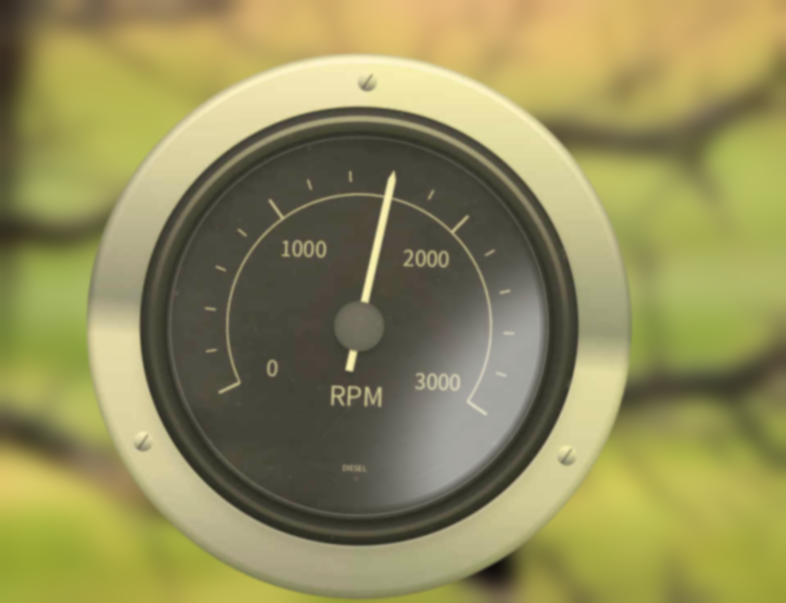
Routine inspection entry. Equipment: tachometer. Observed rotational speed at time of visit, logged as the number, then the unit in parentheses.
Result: 1600 (rpm)
